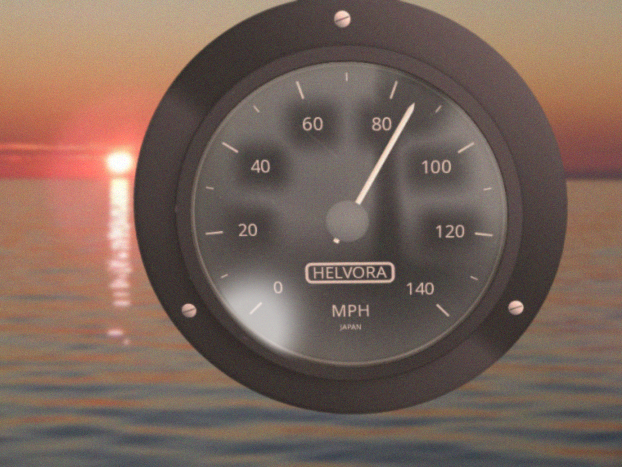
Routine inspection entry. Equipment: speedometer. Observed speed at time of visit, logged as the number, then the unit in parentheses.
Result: 85 (mph)
